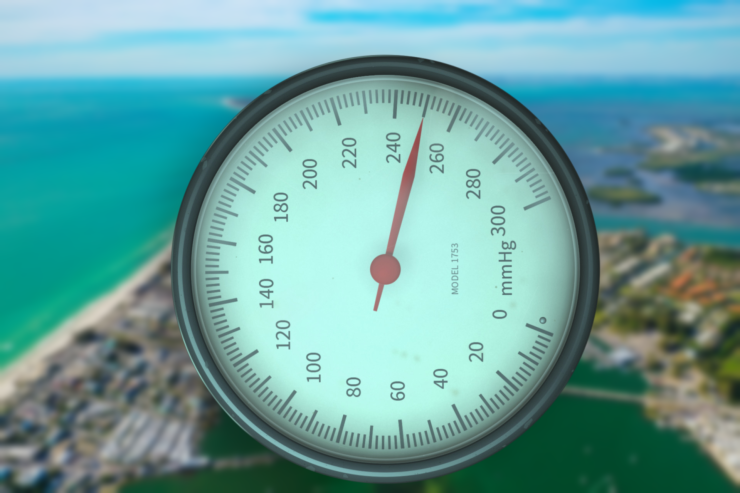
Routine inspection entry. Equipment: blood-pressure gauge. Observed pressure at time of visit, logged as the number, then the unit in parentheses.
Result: 250 (mmHg)
